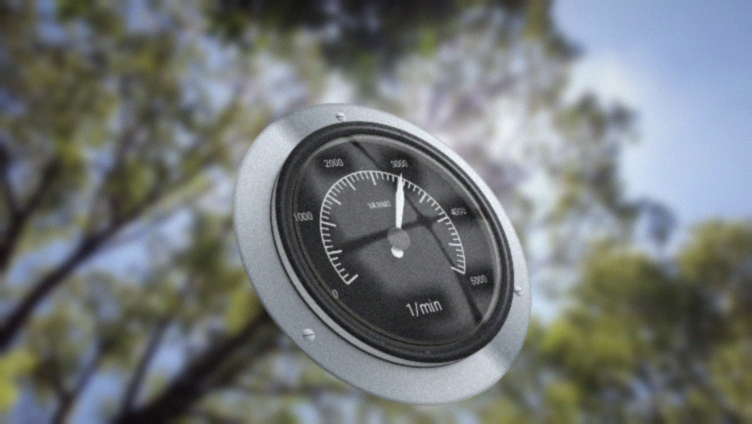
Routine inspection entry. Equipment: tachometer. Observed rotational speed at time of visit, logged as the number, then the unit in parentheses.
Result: 3000 (rpm)
